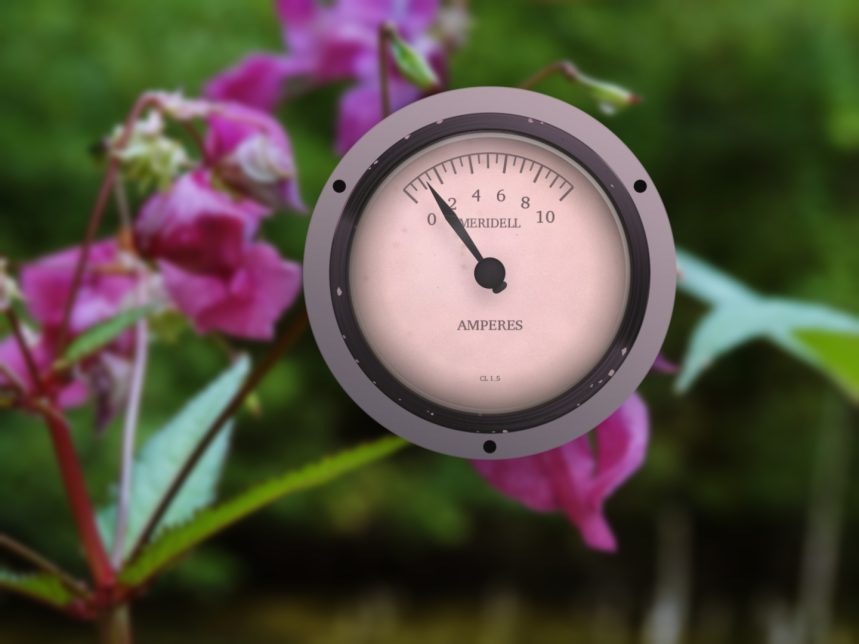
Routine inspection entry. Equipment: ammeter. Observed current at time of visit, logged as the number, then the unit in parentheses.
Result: 1.25 (A)
